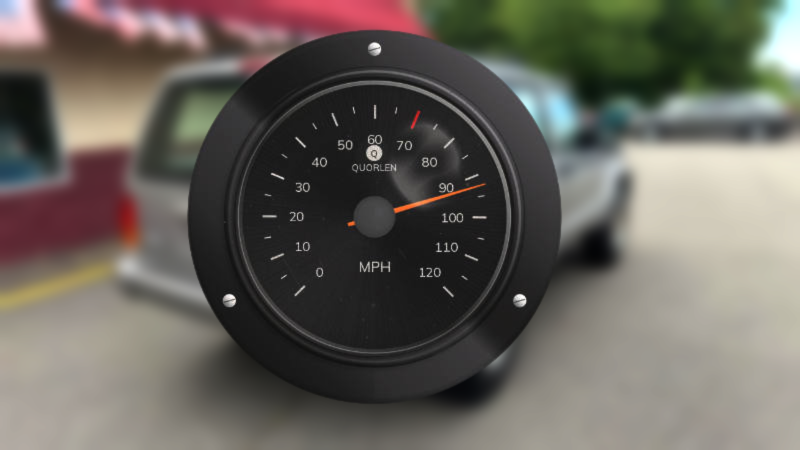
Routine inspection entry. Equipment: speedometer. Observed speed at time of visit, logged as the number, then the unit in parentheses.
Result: 92.5 (mph)
